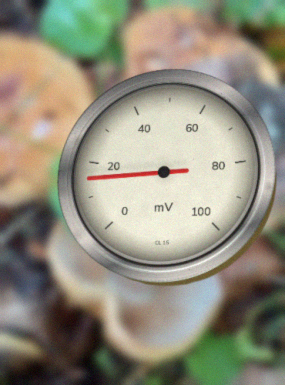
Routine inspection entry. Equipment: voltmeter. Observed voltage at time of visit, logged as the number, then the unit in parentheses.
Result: 15 (mV)
